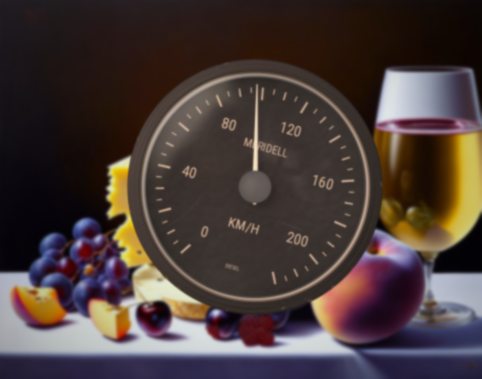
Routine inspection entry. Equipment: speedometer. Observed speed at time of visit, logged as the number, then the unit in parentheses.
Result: 97.5 (km/h)
